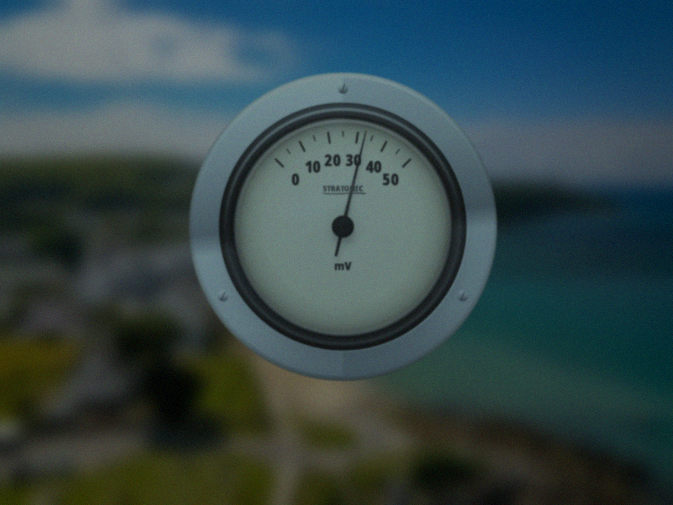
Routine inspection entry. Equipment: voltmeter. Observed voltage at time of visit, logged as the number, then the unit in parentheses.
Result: 32.5 (mV)
